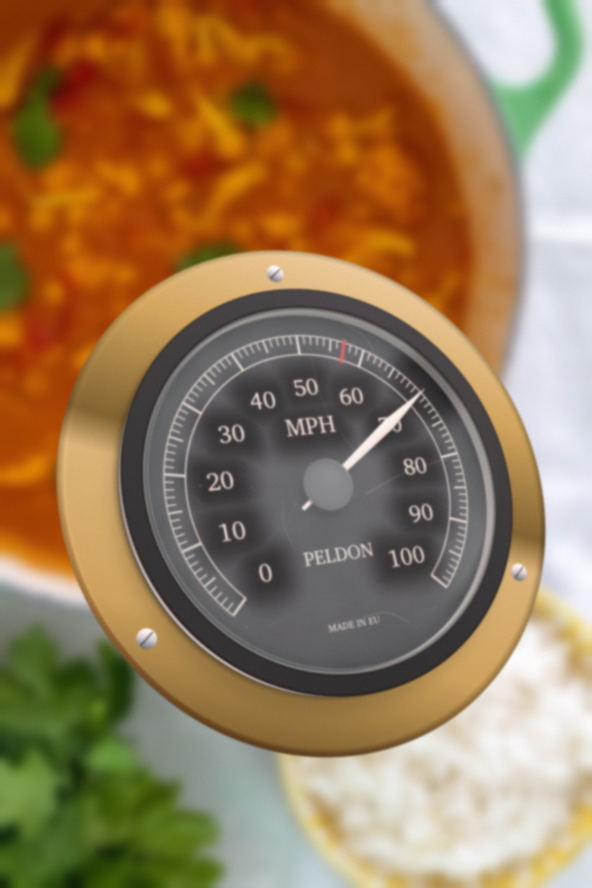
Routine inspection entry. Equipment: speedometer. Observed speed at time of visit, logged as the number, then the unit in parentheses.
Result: 70 (mph)
